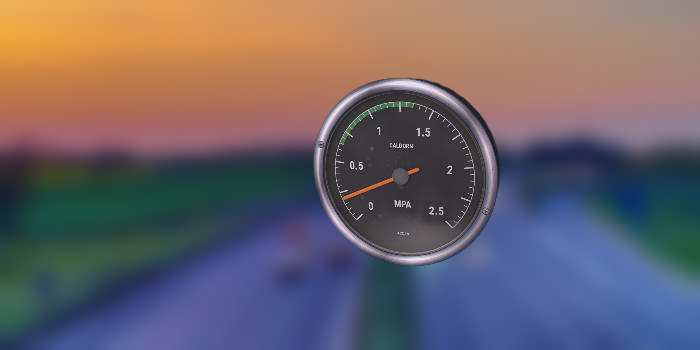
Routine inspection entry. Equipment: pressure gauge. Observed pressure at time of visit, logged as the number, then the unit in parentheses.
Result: 0.2 (MPa)
